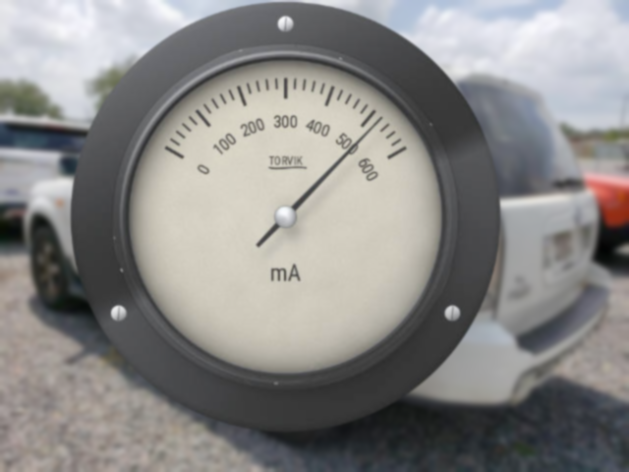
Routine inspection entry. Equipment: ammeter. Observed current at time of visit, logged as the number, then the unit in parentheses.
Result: 520 (mA)
